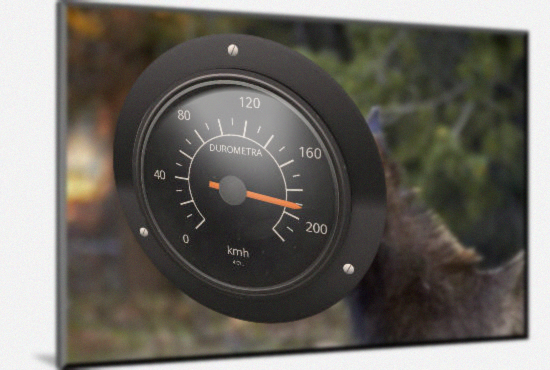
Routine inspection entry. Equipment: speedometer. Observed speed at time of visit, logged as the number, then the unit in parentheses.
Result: 190 (km/h)
